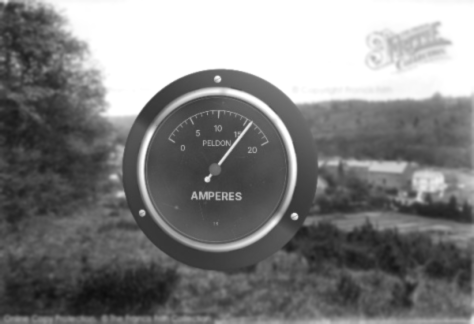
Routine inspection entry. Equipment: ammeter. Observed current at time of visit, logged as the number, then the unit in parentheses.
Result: 16 (A)
